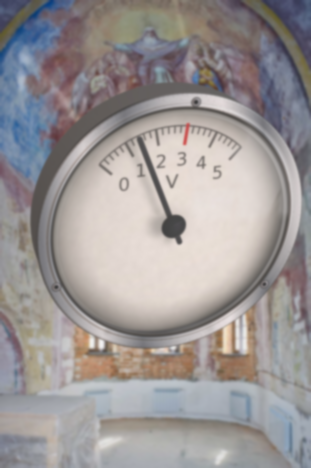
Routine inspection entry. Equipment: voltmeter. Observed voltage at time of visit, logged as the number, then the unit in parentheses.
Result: 1.4 (V)
